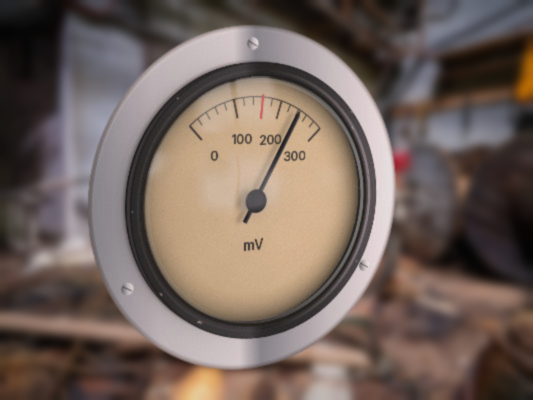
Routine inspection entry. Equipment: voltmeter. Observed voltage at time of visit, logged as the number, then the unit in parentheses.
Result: 240 (mV)
